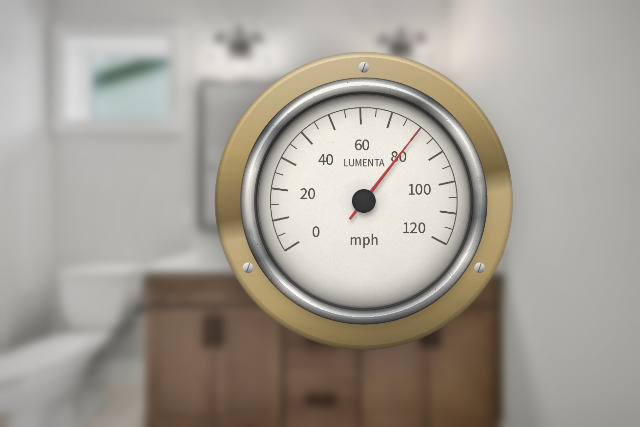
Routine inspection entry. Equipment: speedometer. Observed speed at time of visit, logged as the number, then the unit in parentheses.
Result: 80 (mph)
